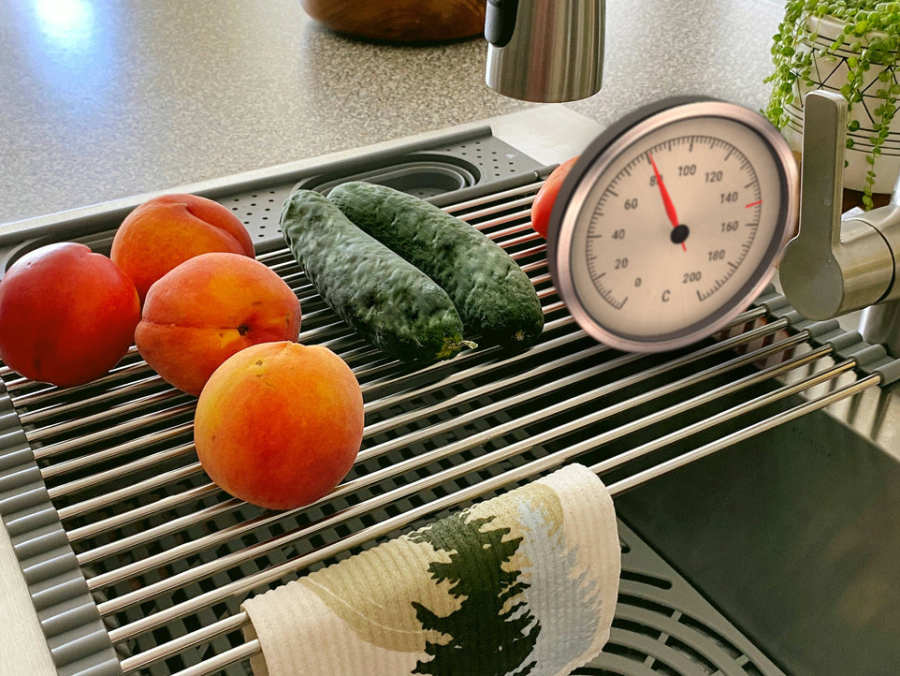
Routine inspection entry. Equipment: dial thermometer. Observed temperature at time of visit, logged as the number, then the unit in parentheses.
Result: 80 (°C)
